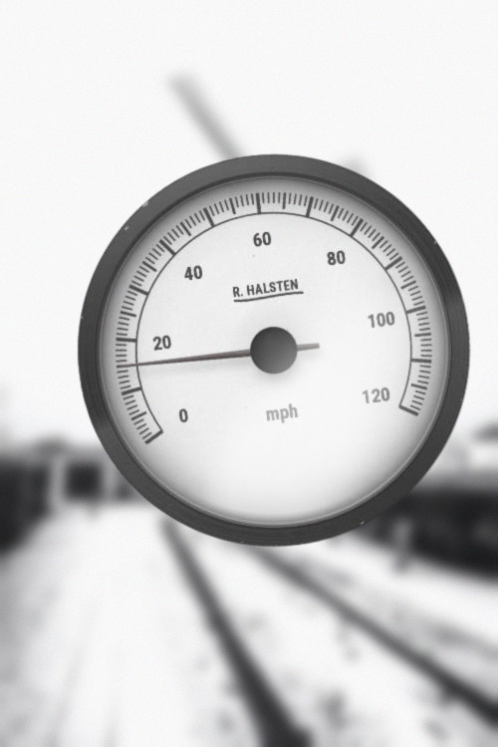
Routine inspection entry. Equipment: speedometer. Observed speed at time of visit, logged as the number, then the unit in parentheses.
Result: 15 (mph)
